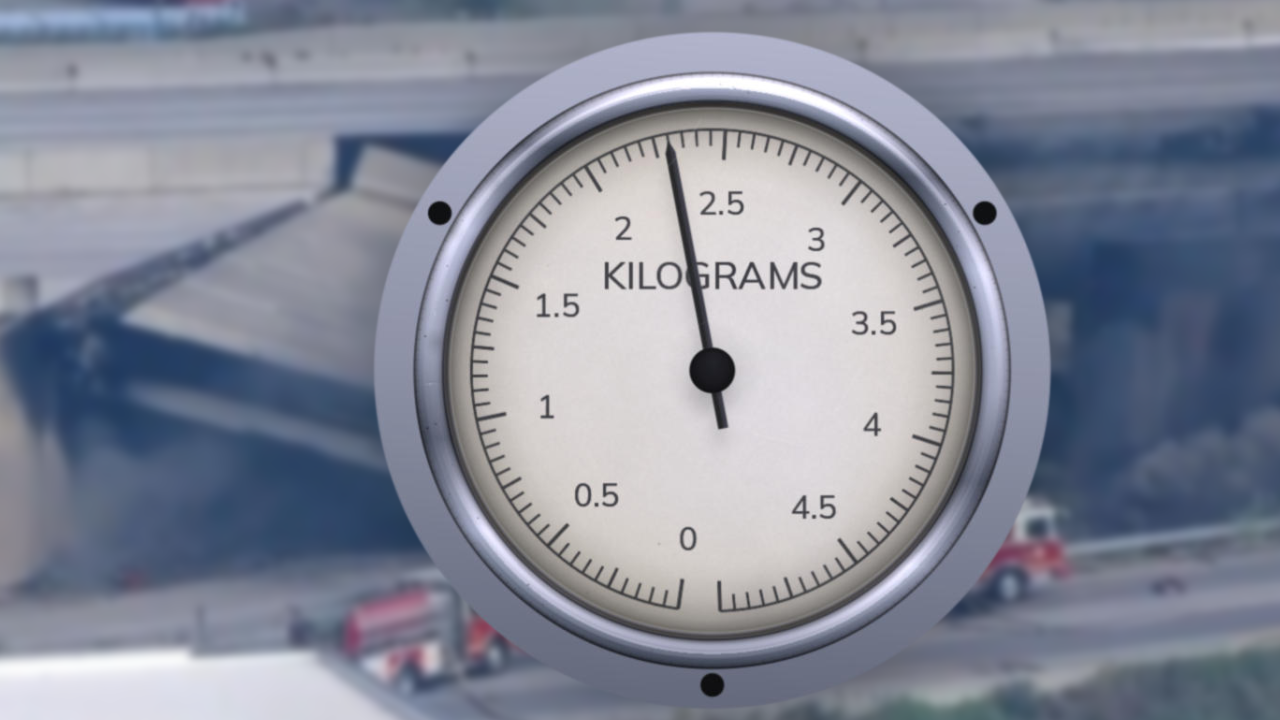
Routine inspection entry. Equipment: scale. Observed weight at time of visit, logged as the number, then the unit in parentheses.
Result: 2.3 (kg)
